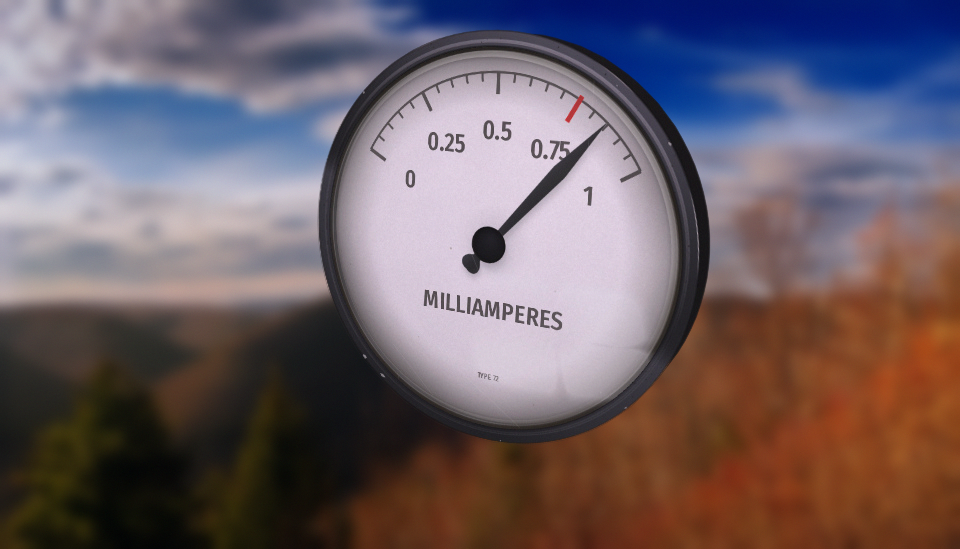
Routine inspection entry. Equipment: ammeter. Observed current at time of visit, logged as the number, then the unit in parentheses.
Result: 0.85 (mA)
